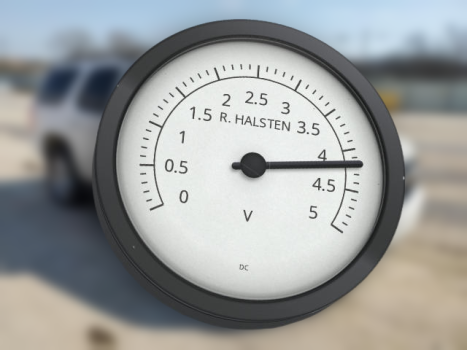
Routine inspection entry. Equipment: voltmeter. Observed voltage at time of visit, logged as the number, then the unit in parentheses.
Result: 4.2 (V)
